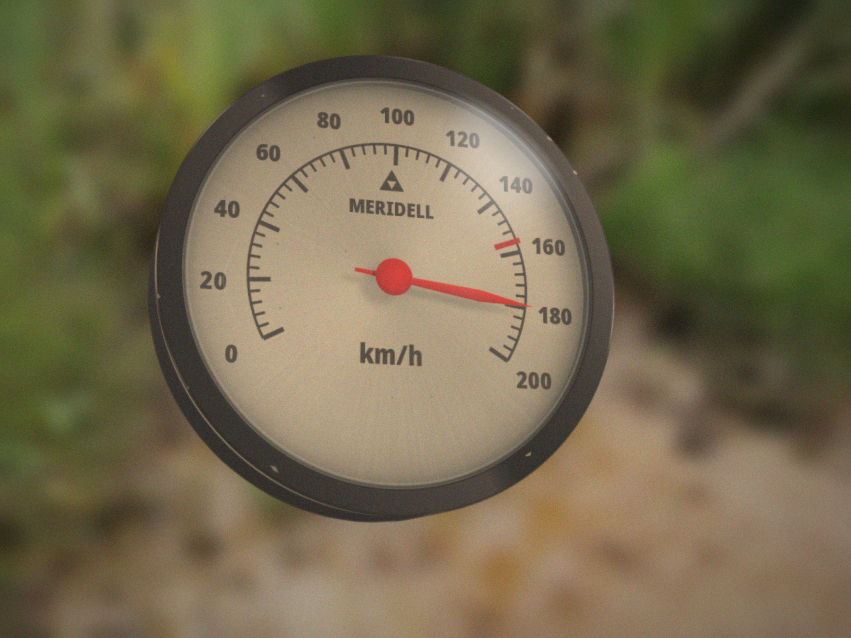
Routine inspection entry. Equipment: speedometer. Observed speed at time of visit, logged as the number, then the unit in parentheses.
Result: 180 (km/h)
